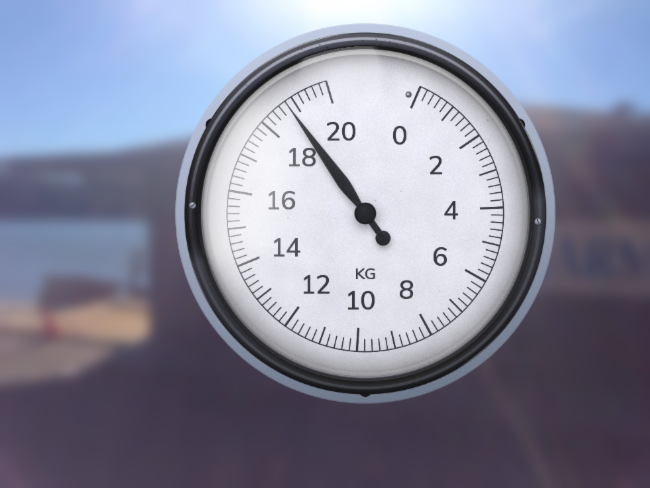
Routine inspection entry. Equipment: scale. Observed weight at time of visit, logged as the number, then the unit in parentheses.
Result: 18.8 (kg)
